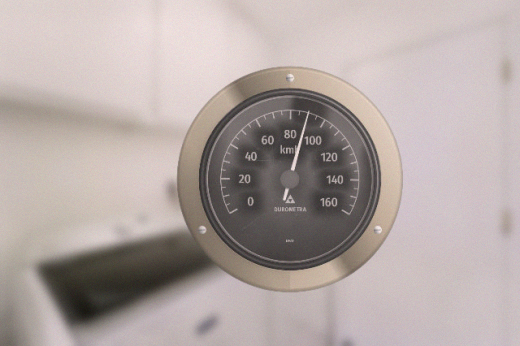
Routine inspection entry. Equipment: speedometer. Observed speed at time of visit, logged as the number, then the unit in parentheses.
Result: 90 (km/h)
